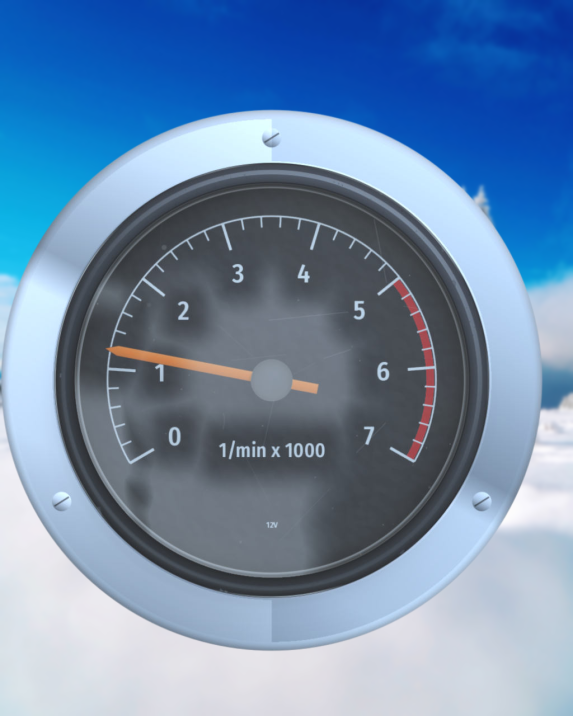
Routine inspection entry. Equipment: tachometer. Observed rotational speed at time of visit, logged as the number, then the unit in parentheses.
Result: 1200 (rpm)
